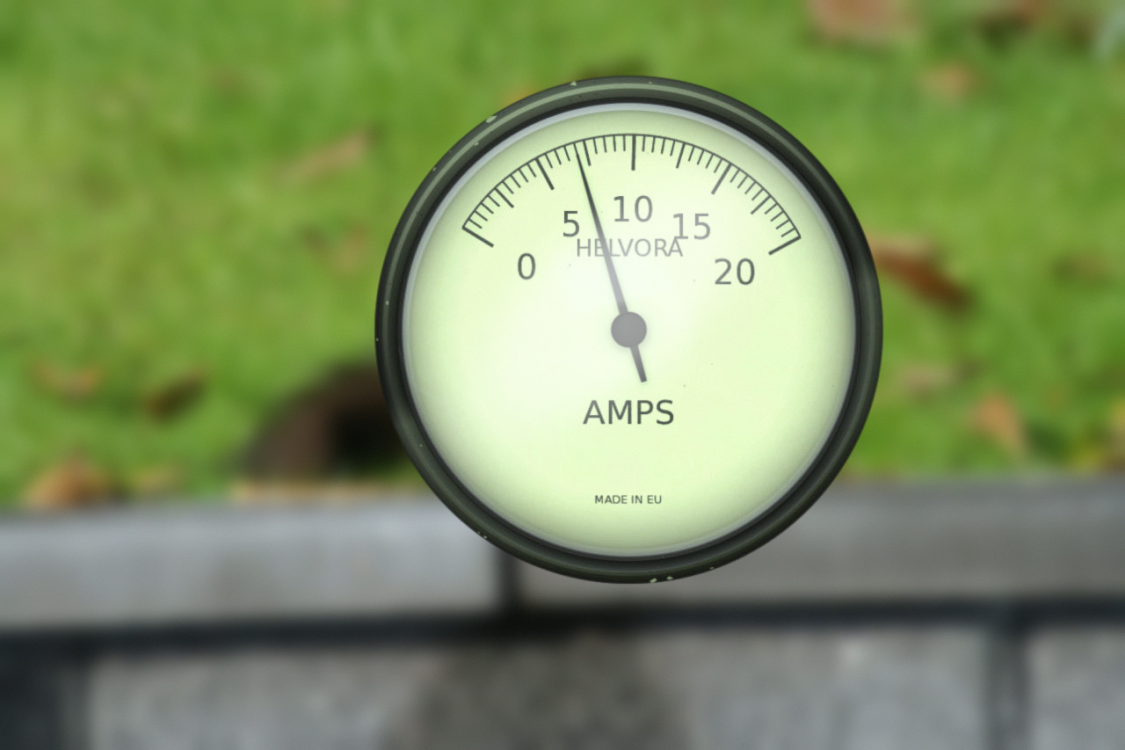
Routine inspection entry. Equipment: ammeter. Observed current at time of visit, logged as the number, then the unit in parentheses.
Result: 7 (A)
